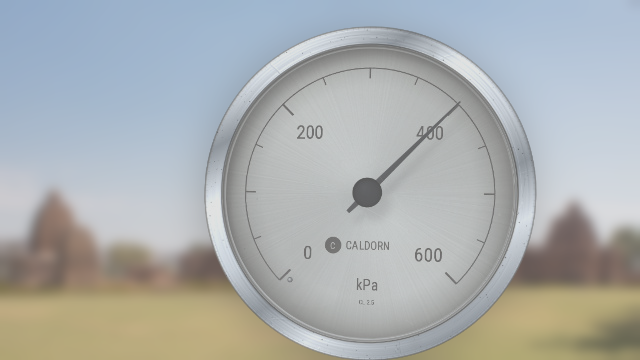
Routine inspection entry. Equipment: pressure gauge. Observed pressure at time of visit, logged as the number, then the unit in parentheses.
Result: 400 (kPa)
